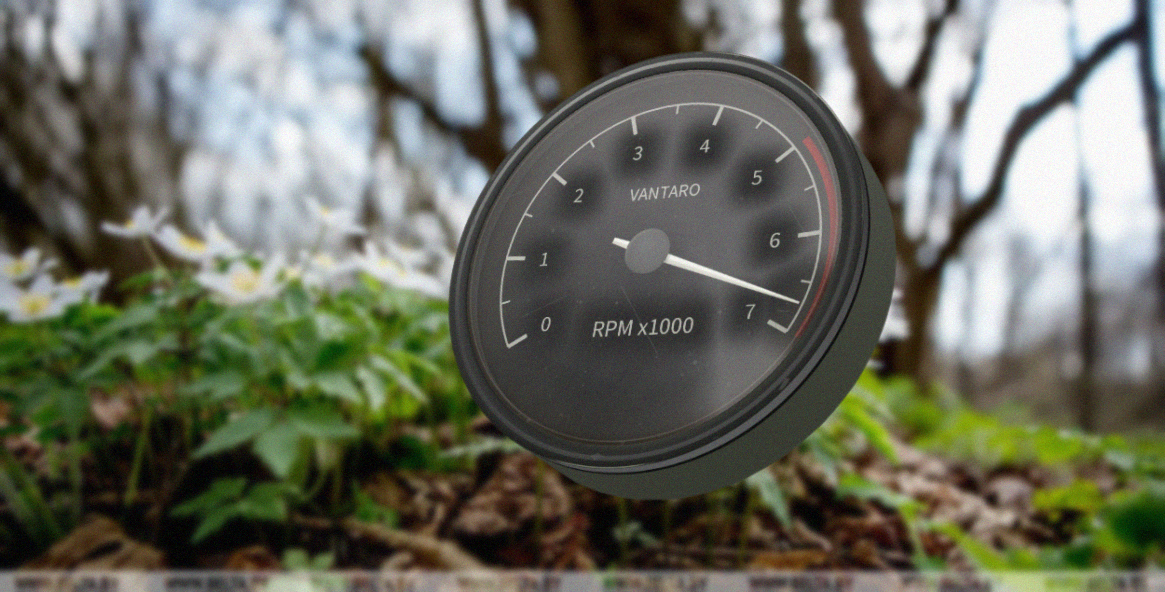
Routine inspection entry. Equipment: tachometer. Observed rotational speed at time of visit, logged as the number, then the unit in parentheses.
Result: 6750 (rpm)
